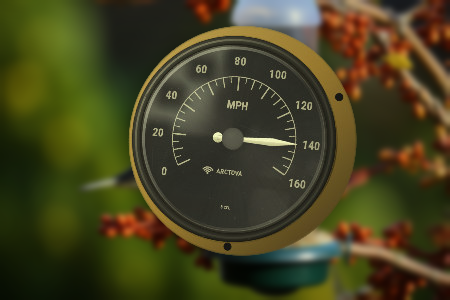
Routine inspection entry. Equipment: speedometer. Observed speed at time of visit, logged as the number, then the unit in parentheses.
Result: 140 (mph)
